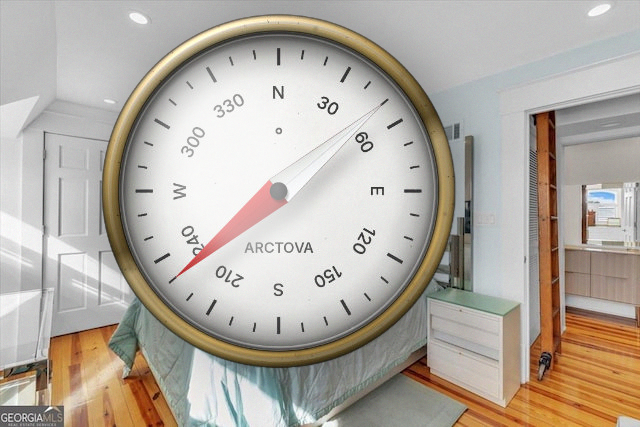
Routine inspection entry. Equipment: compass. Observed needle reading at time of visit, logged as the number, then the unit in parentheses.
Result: 230 (°)
